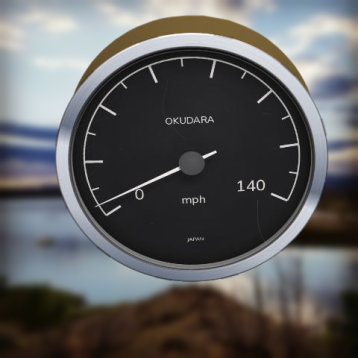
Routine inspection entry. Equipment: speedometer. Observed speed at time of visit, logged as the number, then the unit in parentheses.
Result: 5 (mph)
